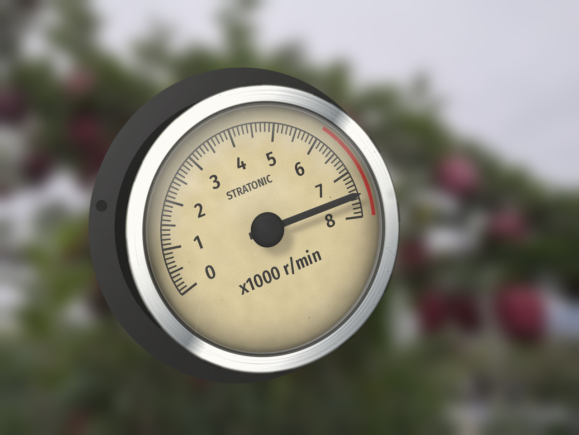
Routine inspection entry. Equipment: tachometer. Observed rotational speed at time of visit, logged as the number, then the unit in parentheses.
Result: 7500 (rpm)
